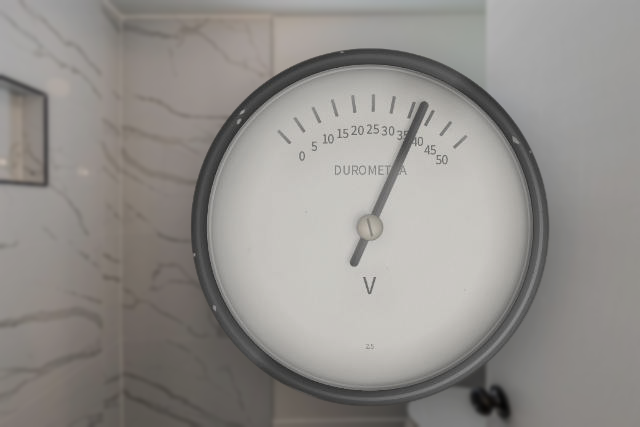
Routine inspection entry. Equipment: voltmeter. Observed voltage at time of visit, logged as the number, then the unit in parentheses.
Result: 37.5 (V)
